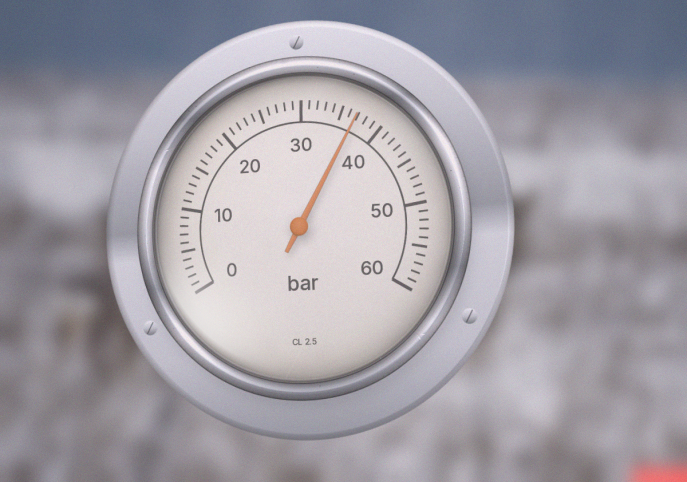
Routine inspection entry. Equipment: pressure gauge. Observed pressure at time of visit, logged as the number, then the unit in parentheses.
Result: 37 (bar)
